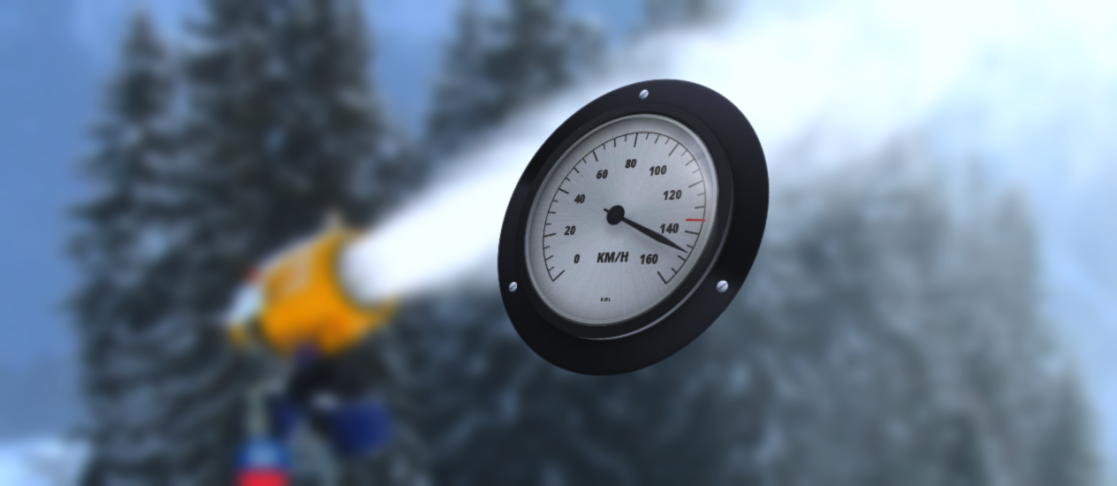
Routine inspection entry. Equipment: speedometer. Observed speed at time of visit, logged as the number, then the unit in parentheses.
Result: 147.5 (km/h)
